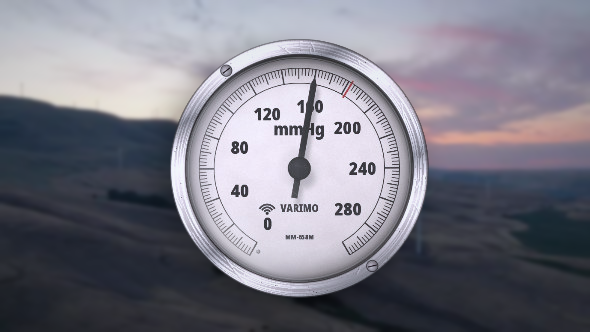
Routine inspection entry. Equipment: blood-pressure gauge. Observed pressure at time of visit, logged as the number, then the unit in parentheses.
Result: 160 (mmHg)
